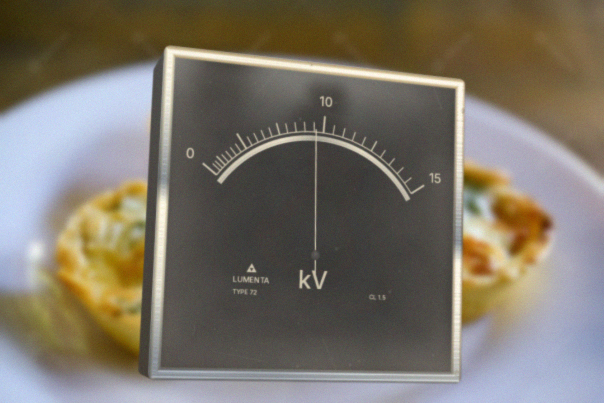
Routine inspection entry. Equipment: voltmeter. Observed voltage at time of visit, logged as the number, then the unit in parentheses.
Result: 9.5 (kV)
